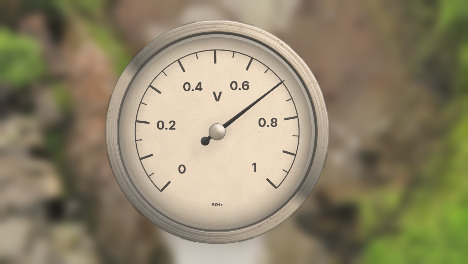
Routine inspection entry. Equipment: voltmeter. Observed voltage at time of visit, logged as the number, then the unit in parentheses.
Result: 0.7 (V)
